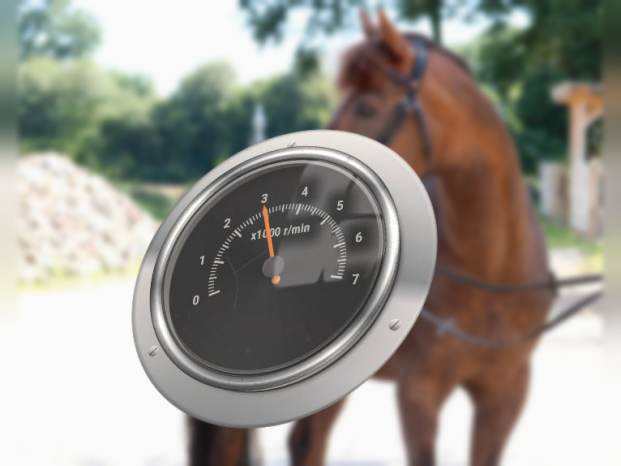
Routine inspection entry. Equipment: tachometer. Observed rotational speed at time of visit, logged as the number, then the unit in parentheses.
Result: 3000 (rpm)
